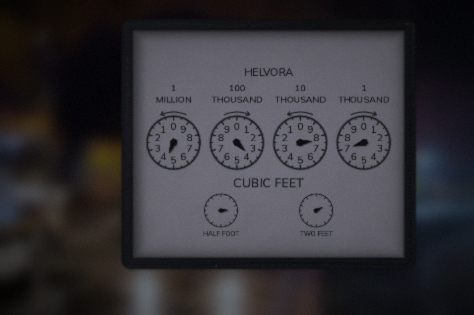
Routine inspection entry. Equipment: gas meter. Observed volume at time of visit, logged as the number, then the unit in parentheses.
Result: 437700 (ft³)
